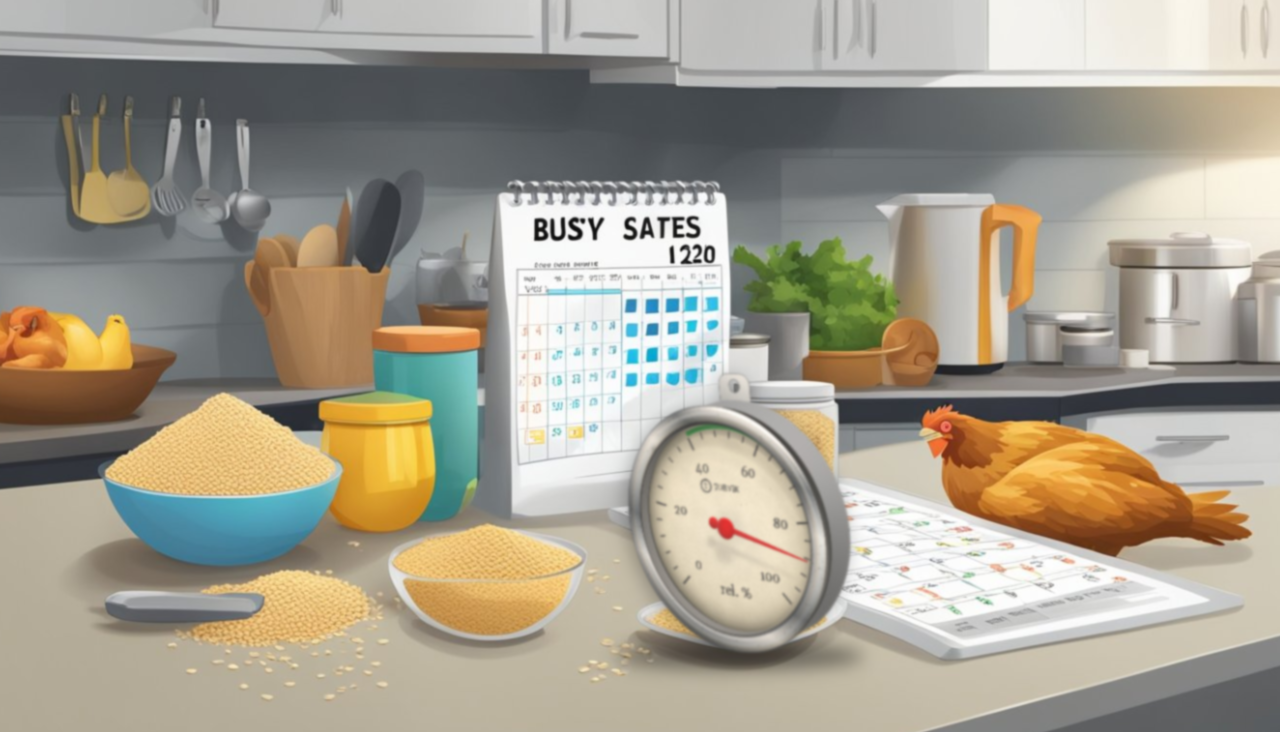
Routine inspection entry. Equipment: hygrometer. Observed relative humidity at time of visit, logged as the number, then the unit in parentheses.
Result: 88 (%)
